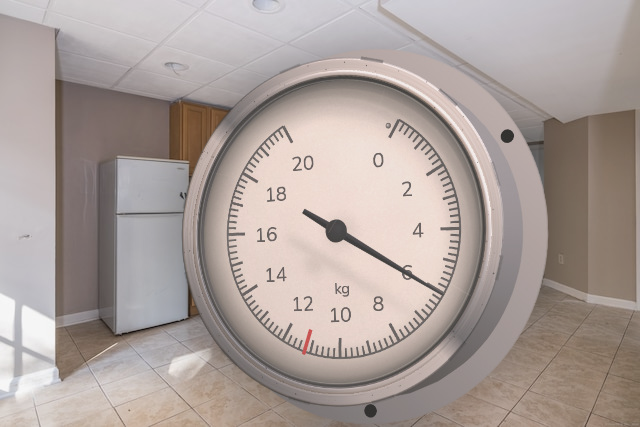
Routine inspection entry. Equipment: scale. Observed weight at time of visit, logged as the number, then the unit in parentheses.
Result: 6 (kg)
